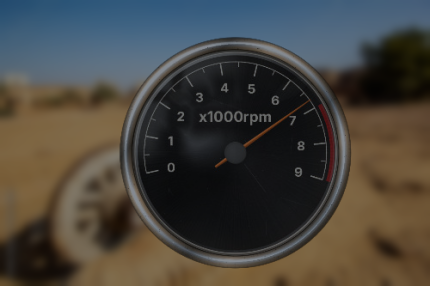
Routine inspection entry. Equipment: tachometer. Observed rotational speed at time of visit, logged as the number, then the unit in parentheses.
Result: 6750 (rpm)
